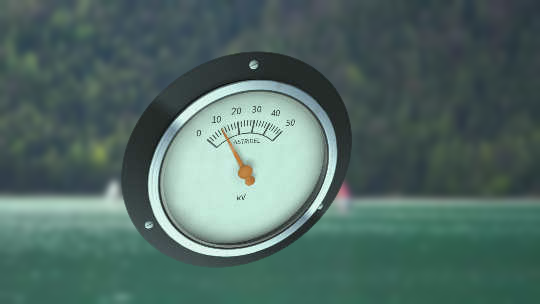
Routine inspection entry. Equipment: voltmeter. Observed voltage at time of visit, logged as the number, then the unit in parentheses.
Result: 10 (kV)
